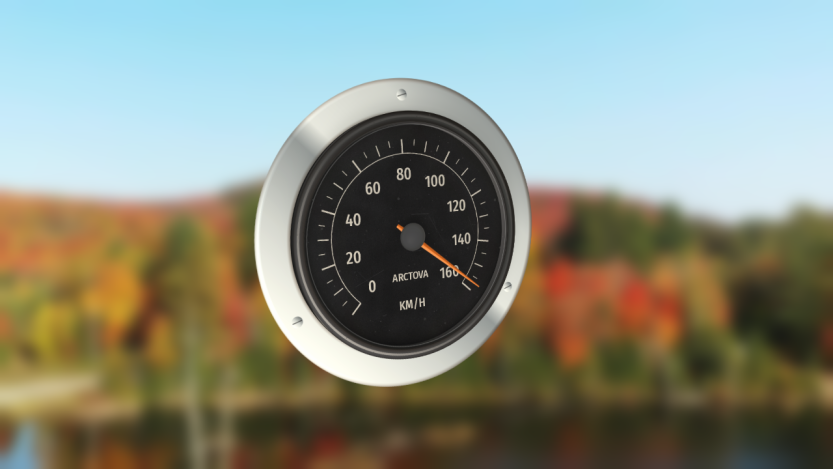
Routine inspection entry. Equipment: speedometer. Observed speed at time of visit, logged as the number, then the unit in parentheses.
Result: 157.5 (km/h)
